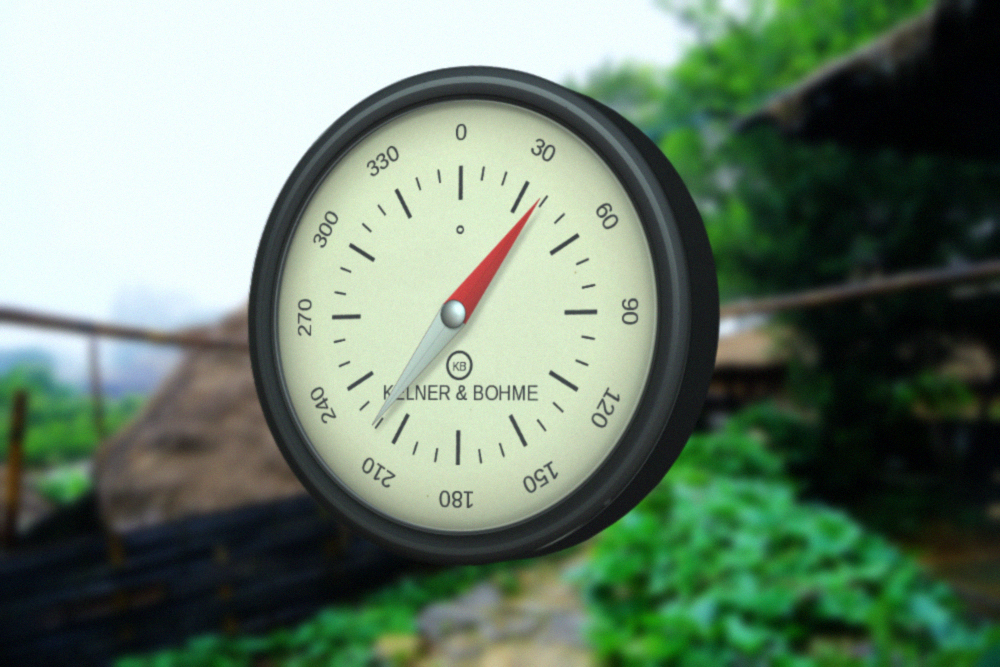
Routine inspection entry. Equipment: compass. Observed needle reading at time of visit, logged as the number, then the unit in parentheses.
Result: 40 (°)
